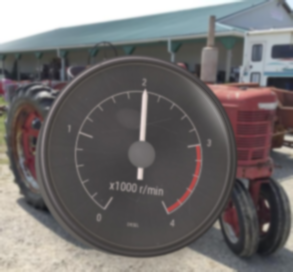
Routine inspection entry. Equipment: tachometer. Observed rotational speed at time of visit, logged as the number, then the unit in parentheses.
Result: 2000 (rpm)
